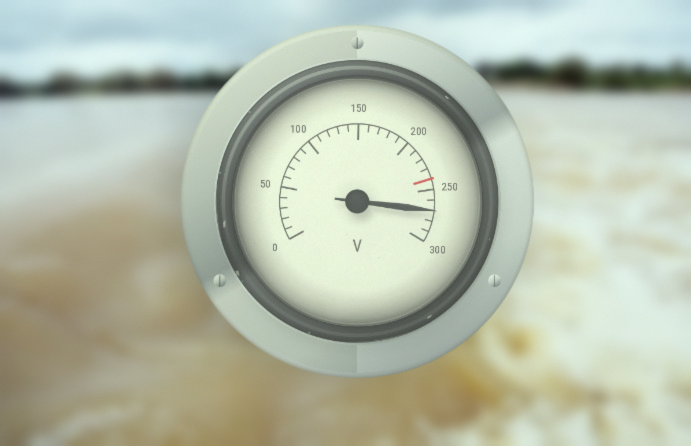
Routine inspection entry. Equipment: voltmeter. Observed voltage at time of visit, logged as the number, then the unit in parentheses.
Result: 270 (V)
